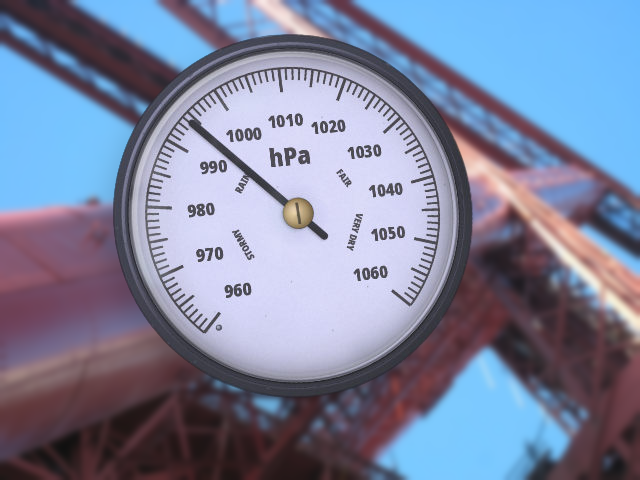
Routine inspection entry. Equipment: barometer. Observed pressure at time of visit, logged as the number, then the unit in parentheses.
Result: 994 (hPa)
